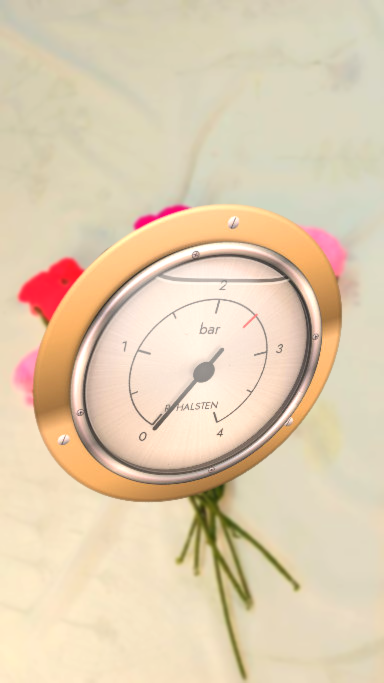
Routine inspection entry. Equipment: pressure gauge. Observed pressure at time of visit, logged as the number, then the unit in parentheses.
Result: 0 (bar)
